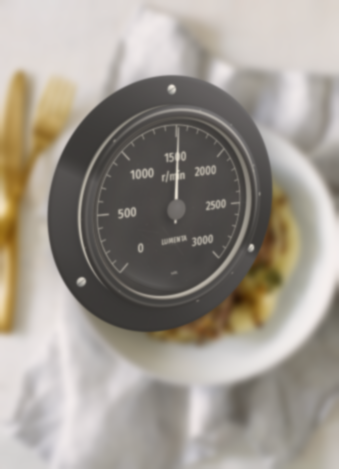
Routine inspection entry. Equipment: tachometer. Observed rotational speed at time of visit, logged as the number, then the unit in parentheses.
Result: 1500 (rpm)
